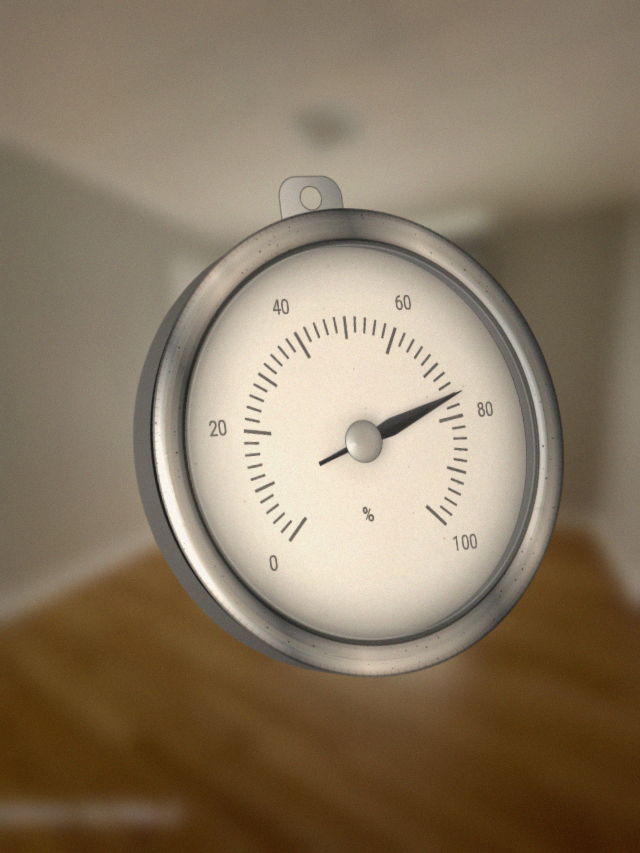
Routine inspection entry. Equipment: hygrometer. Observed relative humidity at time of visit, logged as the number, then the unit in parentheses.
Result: 76 (%)
